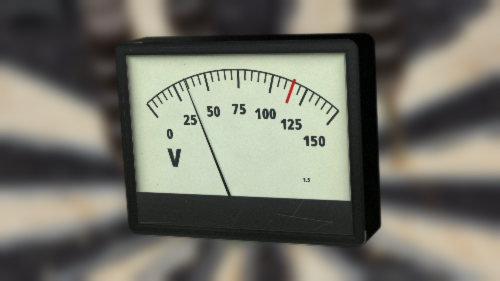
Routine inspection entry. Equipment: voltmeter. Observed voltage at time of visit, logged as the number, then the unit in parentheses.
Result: 35 (V)
